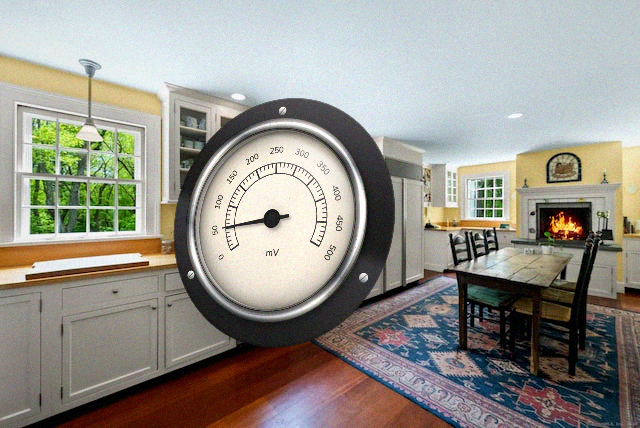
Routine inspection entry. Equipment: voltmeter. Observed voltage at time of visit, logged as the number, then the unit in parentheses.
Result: 50 (mV)
